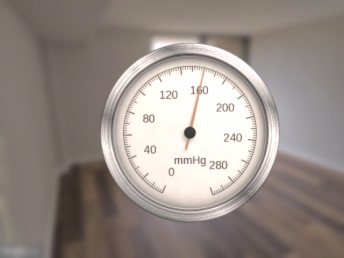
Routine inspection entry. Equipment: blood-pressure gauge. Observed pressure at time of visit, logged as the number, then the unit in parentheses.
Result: 160 (mmHg)
